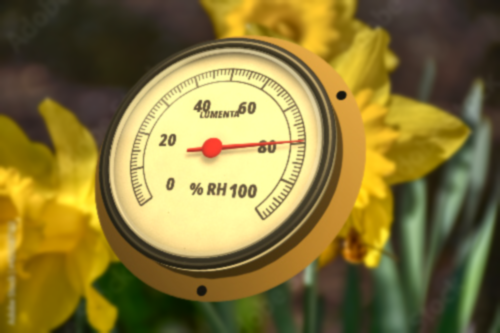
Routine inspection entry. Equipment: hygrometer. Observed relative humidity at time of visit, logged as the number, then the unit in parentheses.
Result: 80 (%)
